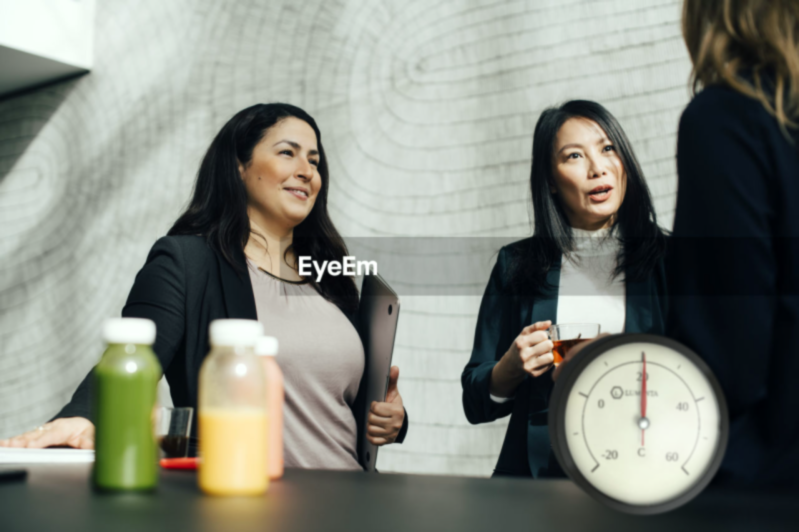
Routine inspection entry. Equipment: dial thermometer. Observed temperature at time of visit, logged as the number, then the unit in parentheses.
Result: 20 (°C)
